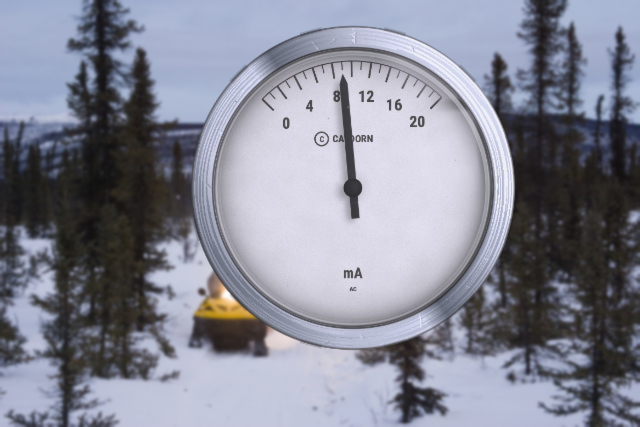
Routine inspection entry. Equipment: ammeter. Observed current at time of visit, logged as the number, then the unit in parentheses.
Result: 9 (mA)
